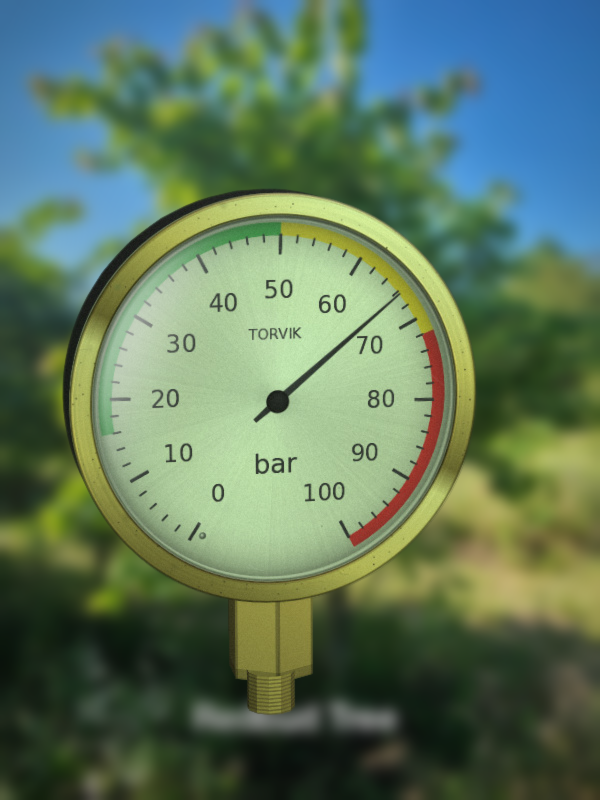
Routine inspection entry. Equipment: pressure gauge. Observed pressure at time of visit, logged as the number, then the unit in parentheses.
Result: 66 (bar)
